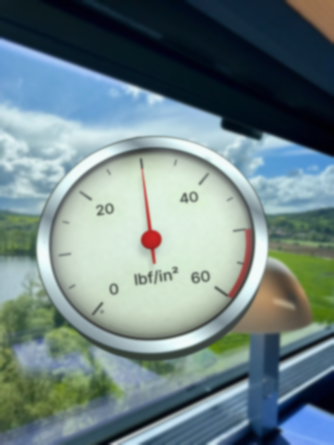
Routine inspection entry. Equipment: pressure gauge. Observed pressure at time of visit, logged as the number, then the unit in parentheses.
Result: 30 (psi)
